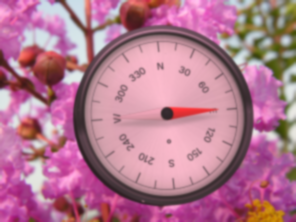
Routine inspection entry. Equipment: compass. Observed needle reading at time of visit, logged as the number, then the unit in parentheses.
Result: 90 (°)
